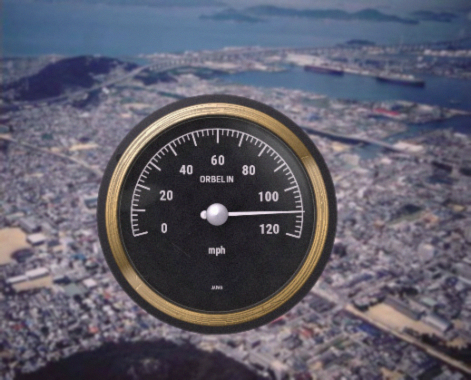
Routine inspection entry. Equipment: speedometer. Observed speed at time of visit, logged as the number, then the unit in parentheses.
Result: 110 (mph)
